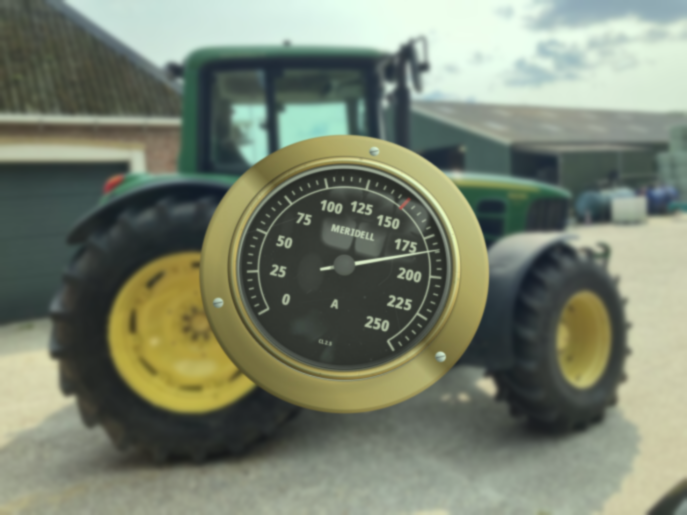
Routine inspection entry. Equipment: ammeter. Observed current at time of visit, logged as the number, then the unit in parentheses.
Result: 185 (A)
